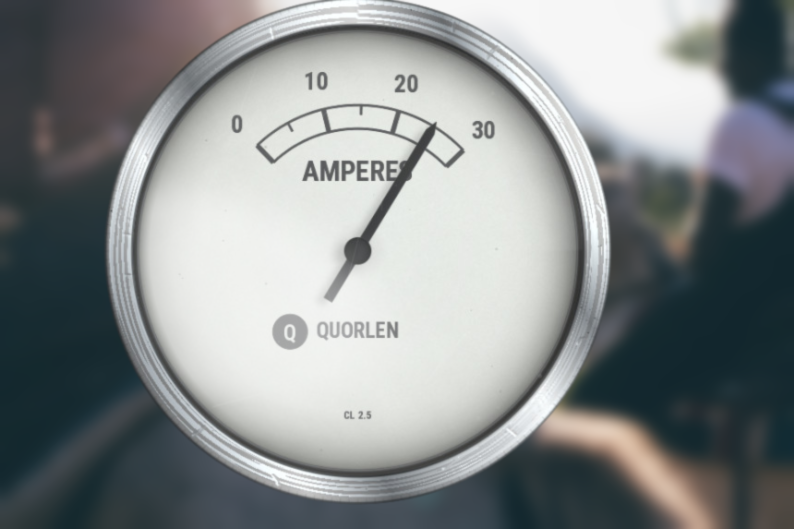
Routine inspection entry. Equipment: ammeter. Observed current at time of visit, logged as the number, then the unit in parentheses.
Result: 25 (A)
